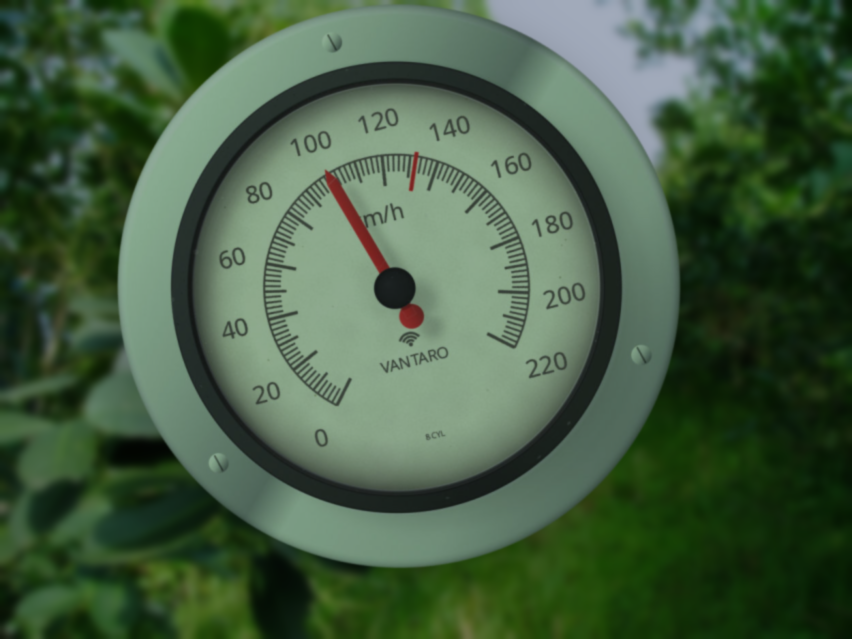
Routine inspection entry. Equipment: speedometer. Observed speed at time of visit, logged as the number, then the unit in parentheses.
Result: 100 (km/h)
